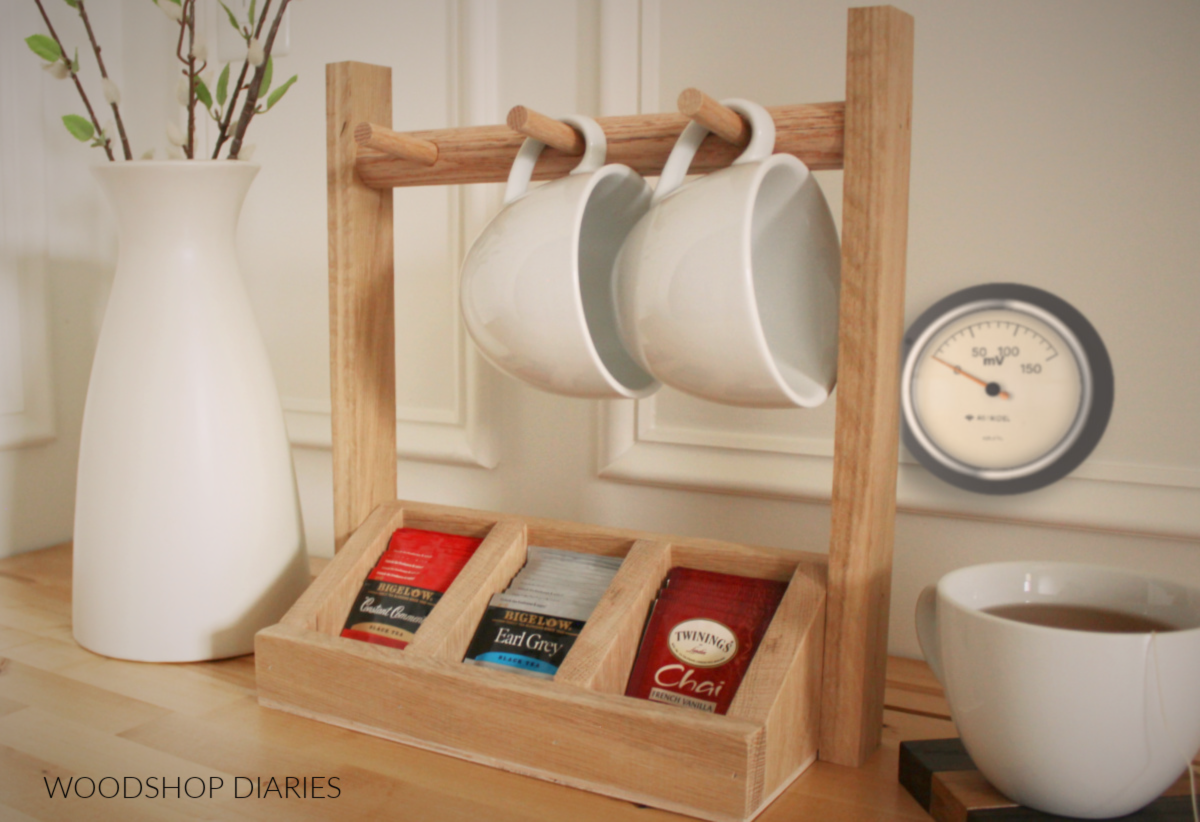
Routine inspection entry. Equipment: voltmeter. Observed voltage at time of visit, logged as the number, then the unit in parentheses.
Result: 0 (mV)
